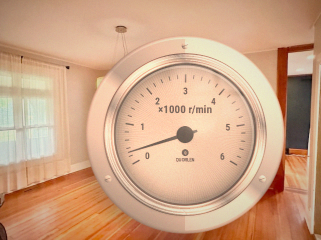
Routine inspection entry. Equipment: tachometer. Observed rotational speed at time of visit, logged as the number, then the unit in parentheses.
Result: 300 (rpm)
